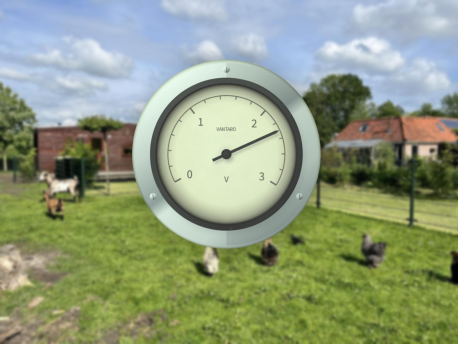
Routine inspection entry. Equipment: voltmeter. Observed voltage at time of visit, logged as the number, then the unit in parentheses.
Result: 2.3 (V)
